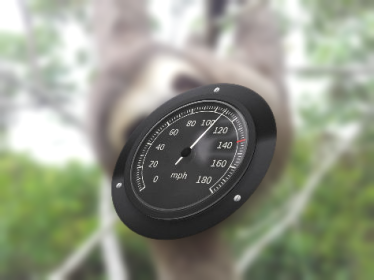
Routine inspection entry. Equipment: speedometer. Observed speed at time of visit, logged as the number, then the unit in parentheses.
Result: 110 (mph)
